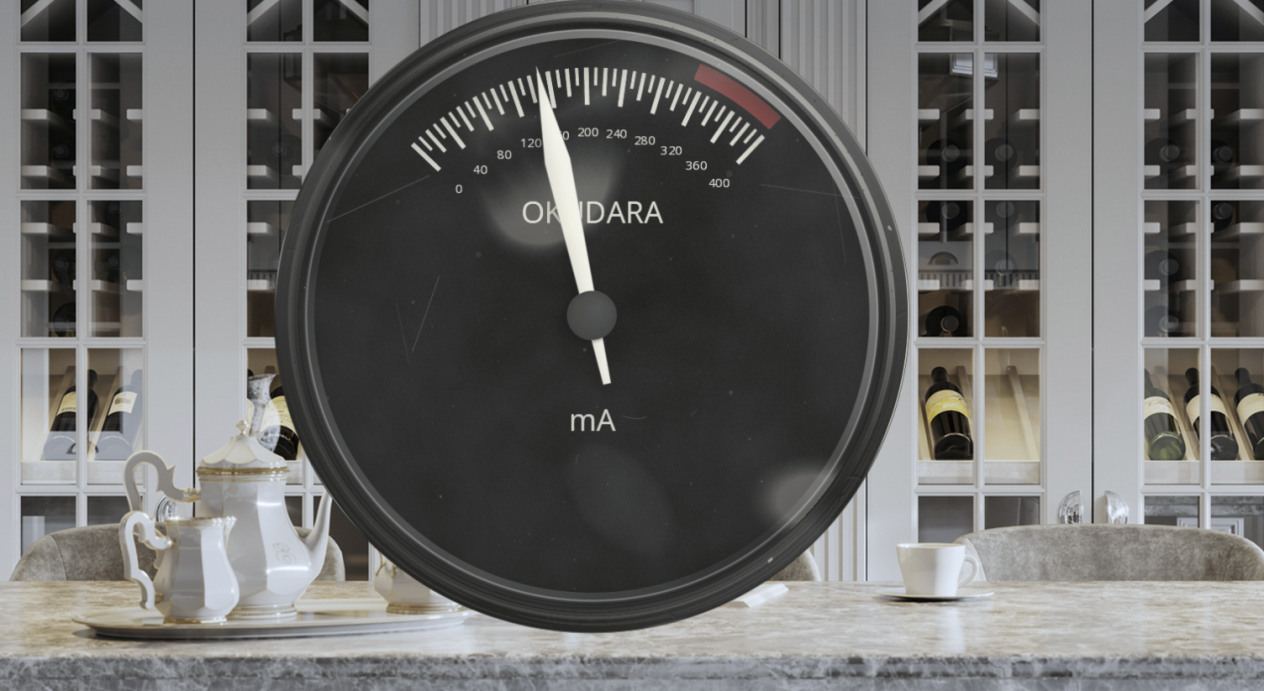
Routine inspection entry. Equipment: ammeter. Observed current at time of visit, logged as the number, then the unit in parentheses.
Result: 150 (mA)
